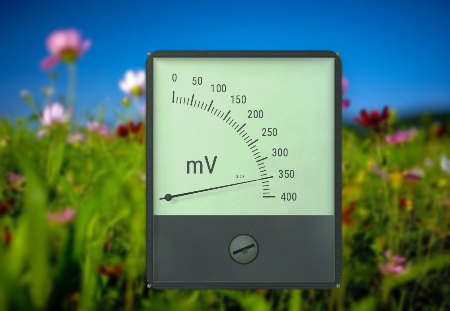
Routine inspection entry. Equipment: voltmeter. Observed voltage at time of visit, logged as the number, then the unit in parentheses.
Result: 350 (mV)
